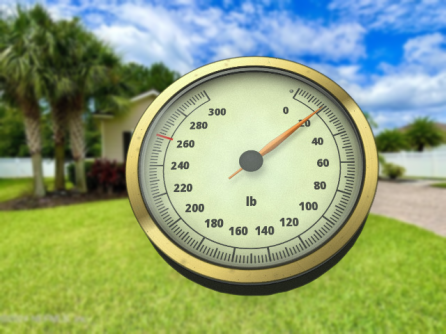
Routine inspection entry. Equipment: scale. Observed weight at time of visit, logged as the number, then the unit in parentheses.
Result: 20 (lb)
